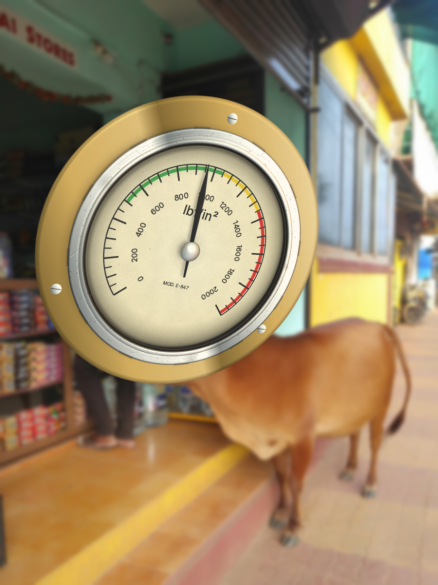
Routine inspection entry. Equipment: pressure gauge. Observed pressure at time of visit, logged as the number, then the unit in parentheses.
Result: 950 (psi)
